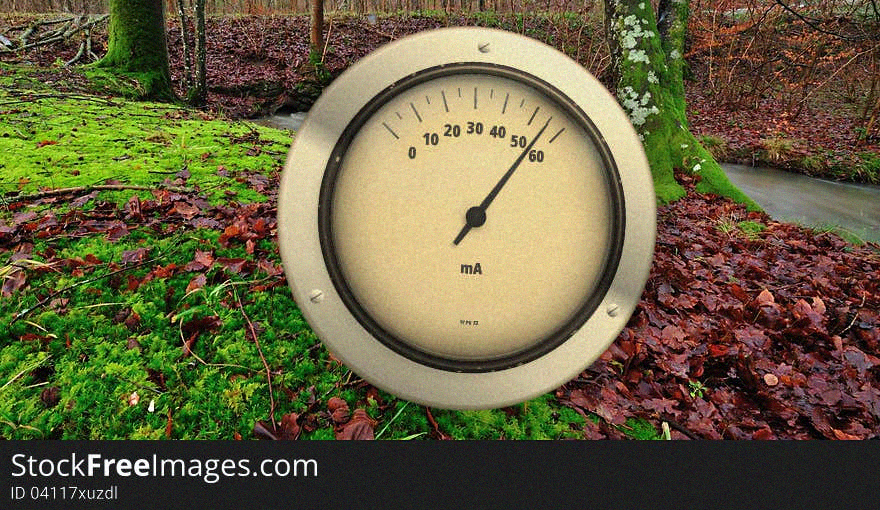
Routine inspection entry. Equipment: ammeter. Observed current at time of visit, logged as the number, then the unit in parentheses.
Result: 55 (mA)
